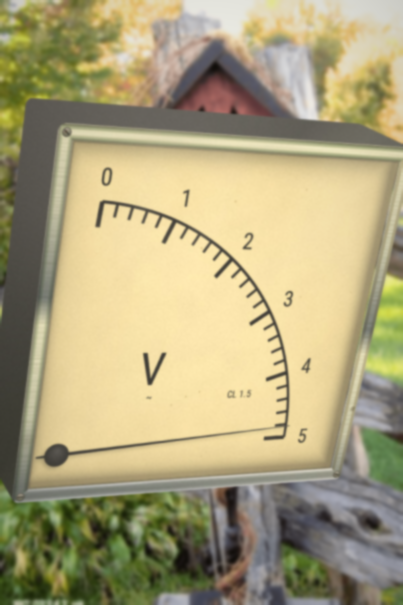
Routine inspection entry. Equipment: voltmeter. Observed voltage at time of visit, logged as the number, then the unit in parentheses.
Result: 4.8 (V)
